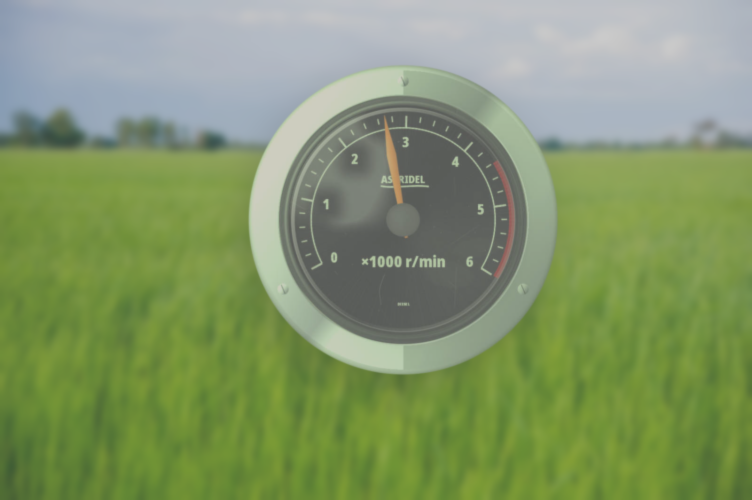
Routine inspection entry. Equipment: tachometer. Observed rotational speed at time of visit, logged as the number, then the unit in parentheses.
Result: 2700 (rpm)
